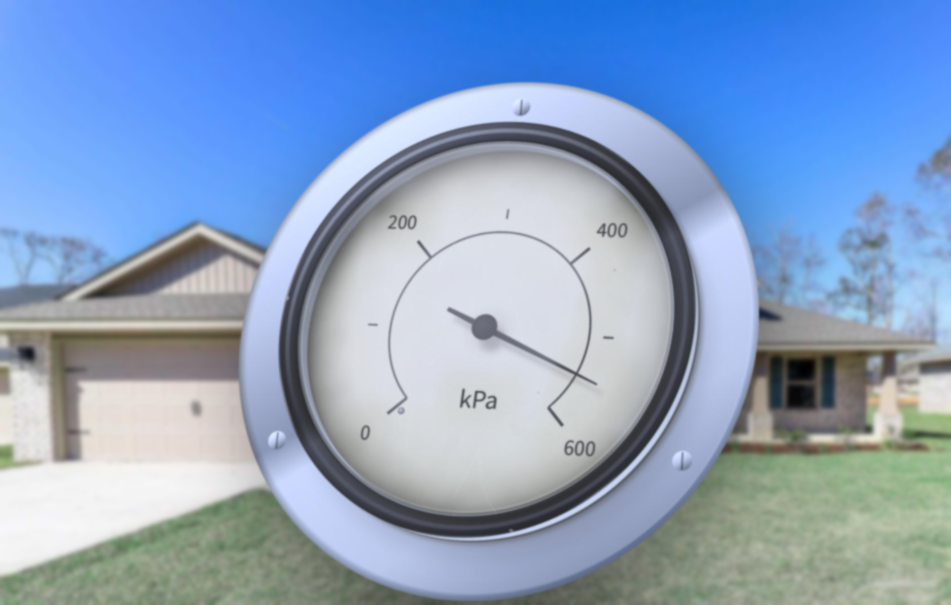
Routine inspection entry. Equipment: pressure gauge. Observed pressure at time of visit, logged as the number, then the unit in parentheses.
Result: 550 (kPa)
